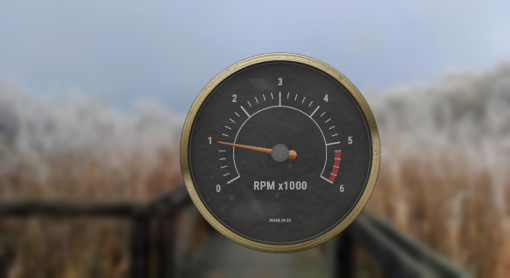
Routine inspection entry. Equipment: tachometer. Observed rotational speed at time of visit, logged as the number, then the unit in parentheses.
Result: 1000 (rpm)
